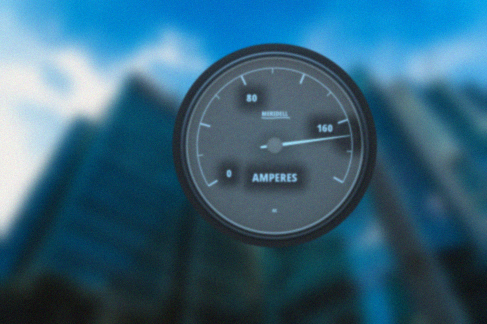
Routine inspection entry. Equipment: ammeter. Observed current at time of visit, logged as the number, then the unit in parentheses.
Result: 170 (A)
